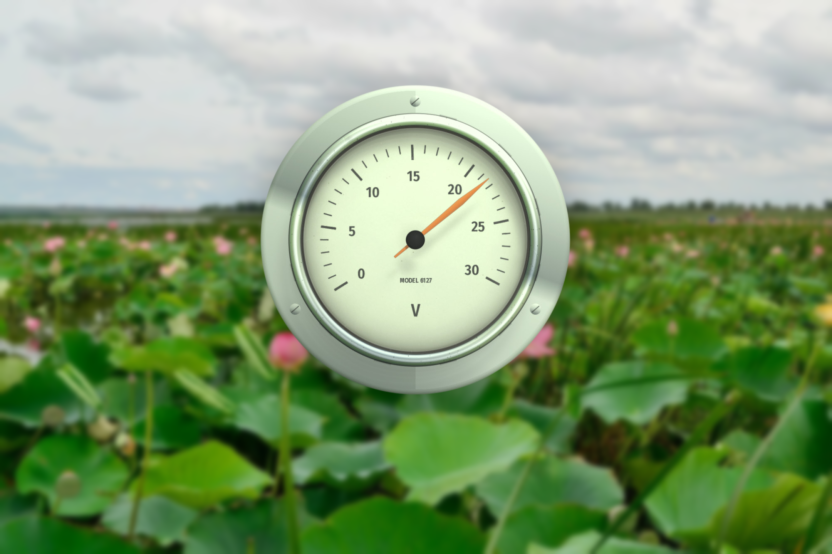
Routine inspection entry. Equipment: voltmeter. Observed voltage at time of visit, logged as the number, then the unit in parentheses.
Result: 21.5 (V)
